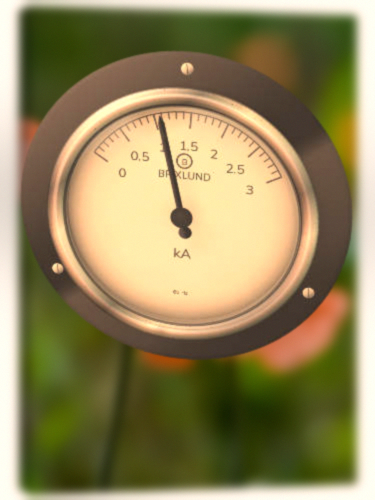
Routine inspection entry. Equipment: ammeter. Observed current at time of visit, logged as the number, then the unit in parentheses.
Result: 1.1 (kA)
